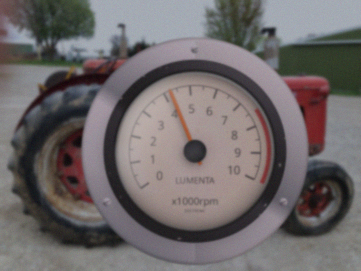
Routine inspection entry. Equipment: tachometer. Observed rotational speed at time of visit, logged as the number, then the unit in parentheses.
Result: 4250 (rpm)
